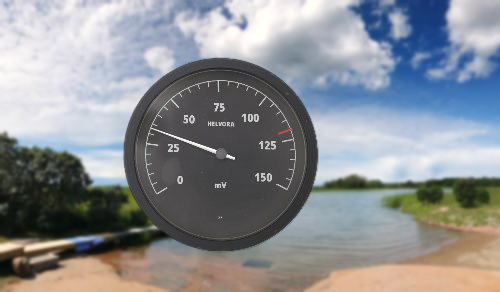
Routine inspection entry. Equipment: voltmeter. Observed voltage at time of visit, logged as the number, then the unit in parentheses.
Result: 32.5 (mV)
